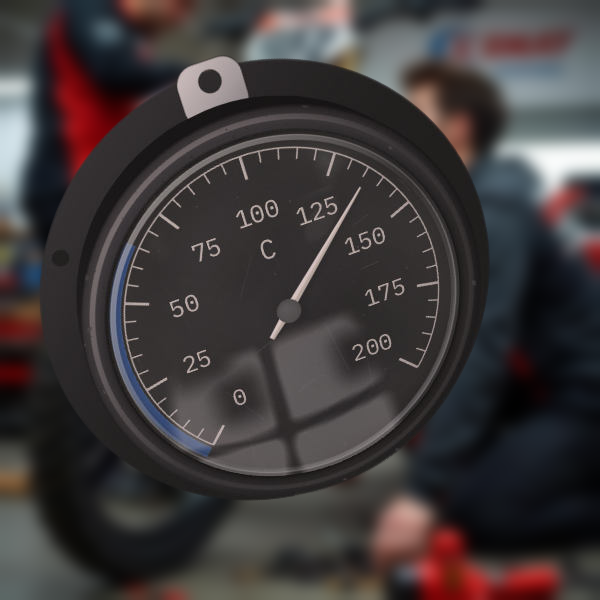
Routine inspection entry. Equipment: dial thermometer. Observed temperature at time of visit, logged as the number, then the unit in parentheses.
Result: 135 (°C)
